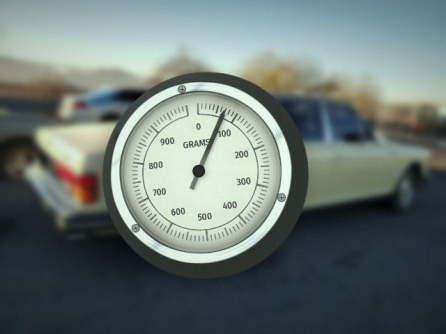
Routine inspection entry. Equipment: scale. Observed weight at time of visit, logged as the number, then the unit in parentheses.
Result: 70 (g)
